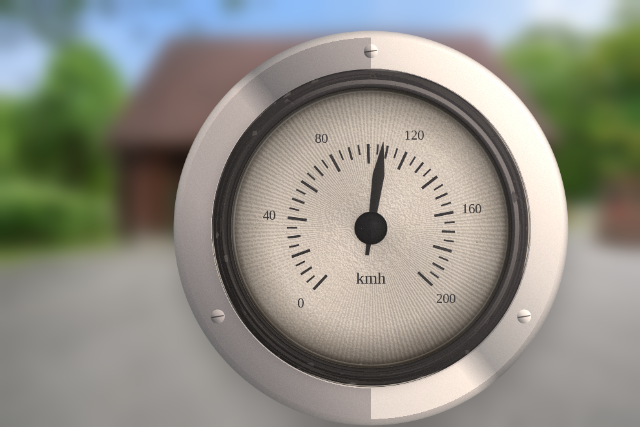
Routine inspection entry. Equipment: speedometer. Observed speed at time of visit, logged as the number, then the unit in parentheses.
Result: 107.5 (km/h)
